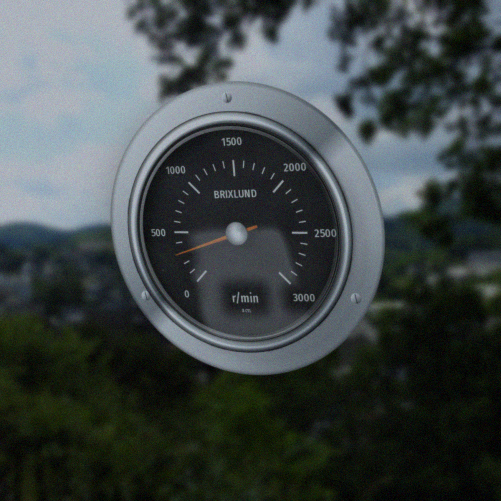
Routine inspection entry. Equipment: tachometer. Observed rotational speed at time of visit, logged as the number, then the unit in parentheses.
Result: 300 (rpm)
